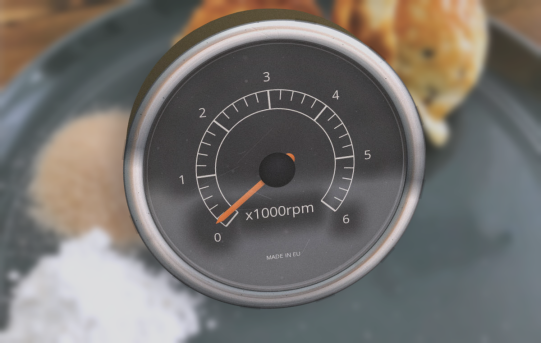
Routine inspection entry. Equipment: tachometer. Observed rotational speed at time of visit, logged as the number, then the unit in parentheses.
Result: 200 (rpm)
